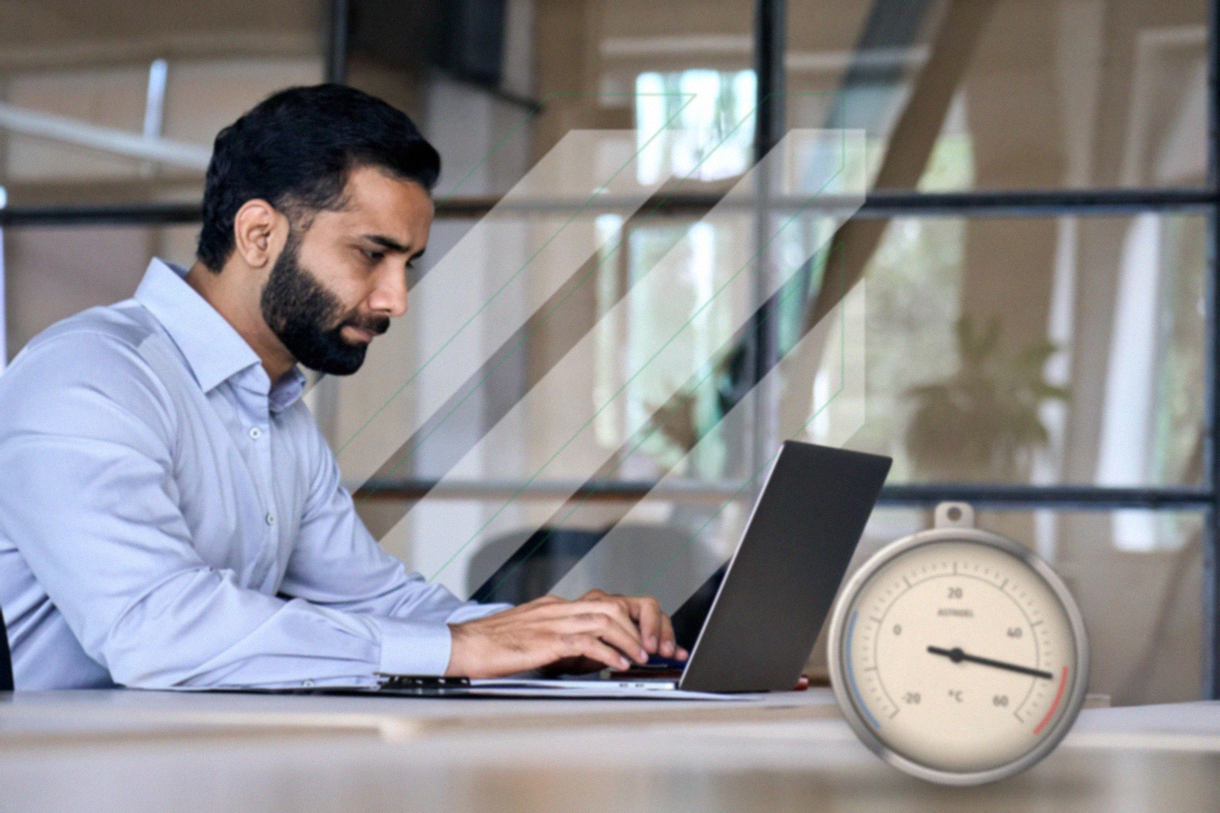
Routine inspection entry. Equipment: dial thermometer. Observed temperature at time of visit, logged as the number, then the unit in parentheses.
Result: 50 (°C)
